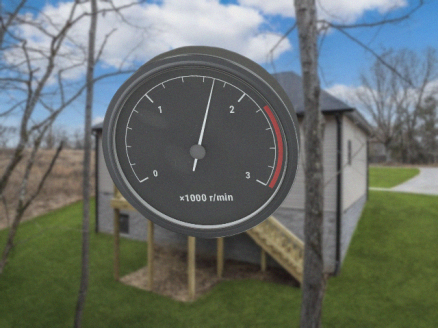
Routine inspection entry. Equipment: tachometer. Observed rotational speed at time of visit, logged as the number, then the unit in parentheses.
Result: 1700 (rpm)
